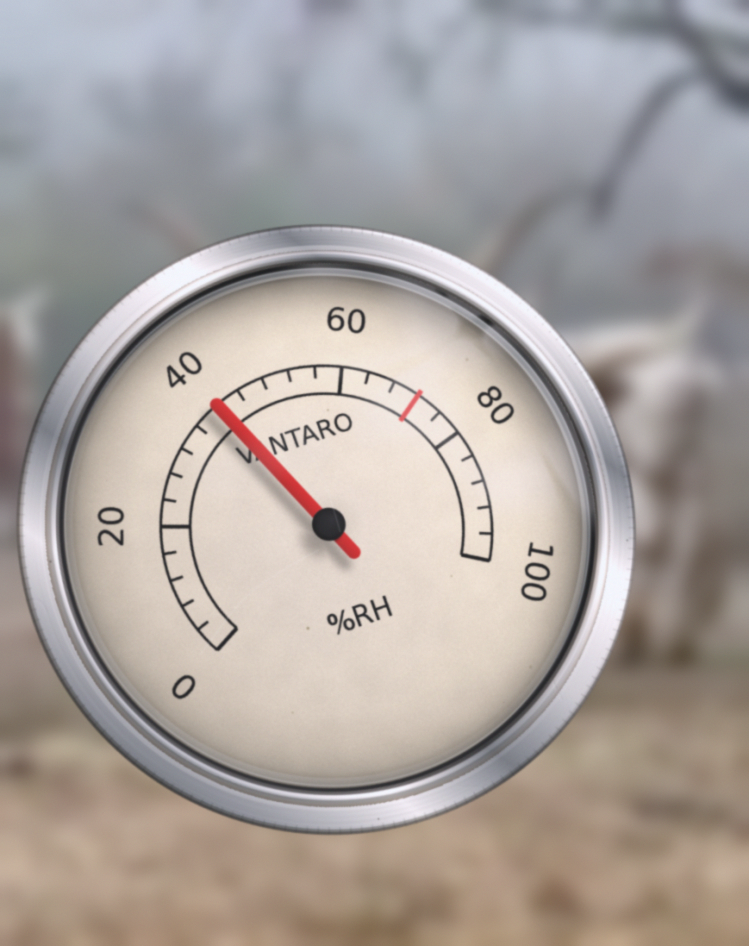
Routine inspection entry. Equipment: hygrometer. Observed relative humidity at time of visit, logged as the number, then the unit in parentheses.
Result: 40 (%)
